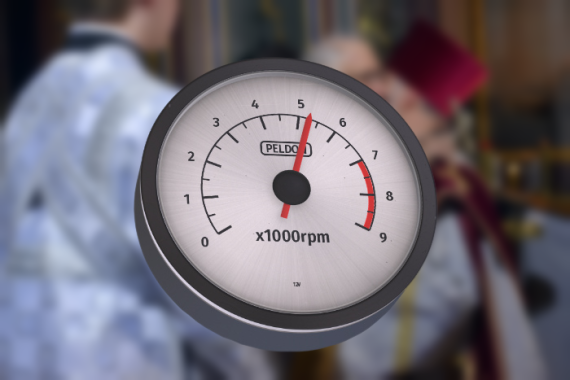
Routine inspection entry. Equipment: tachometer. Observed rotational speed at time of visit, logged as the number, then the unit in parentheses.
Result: 5250 (rpm)
